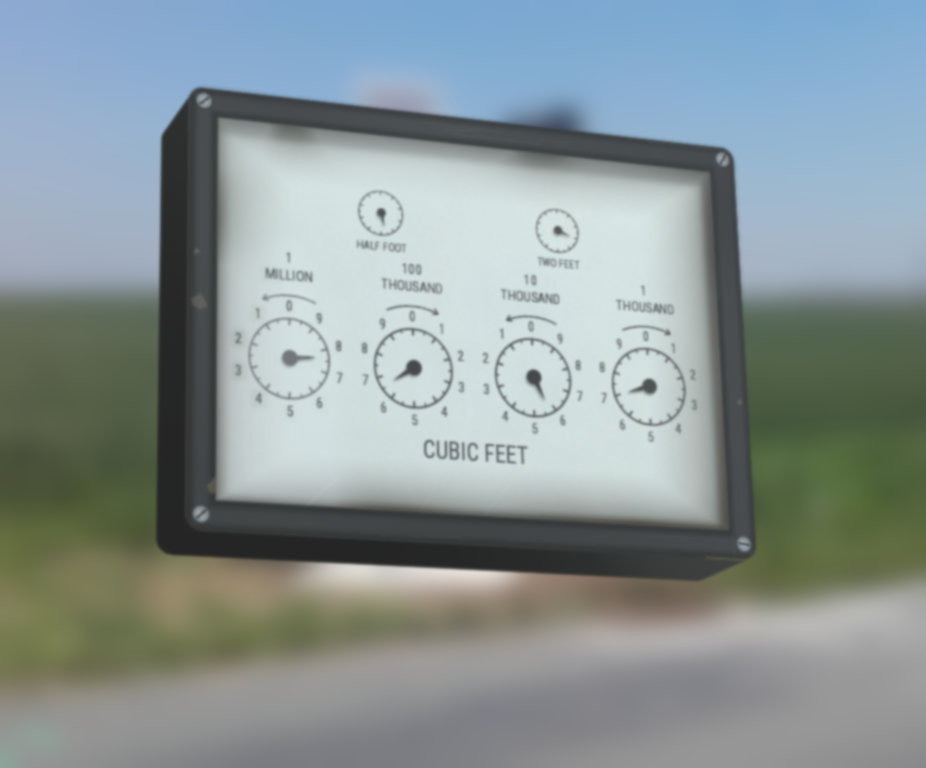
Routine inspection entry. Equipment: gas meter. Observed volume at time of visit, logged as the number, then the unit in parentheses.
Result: 765700 (ft³)
